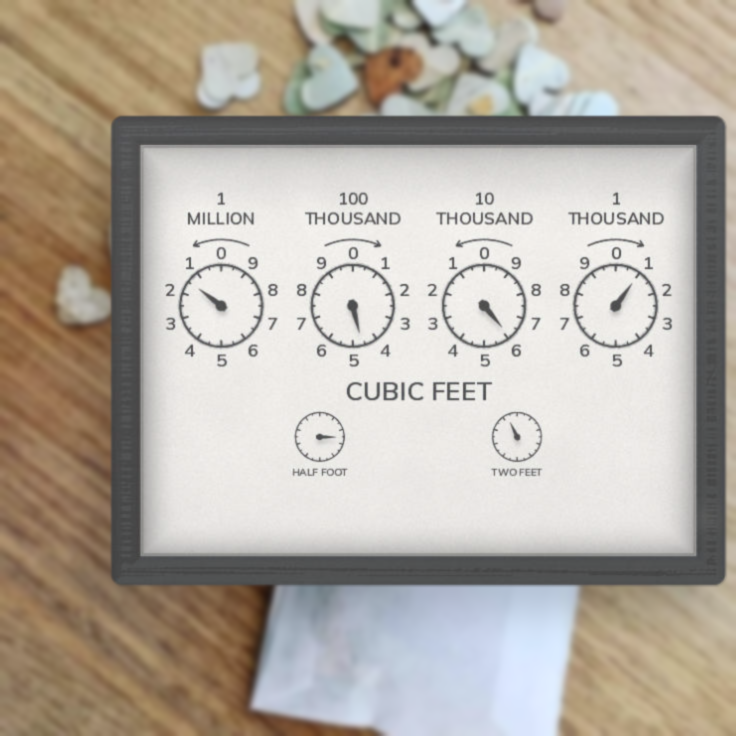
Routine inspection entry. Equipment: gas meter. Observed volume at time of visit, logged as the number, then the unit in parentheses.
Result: 146100 (ft³)
